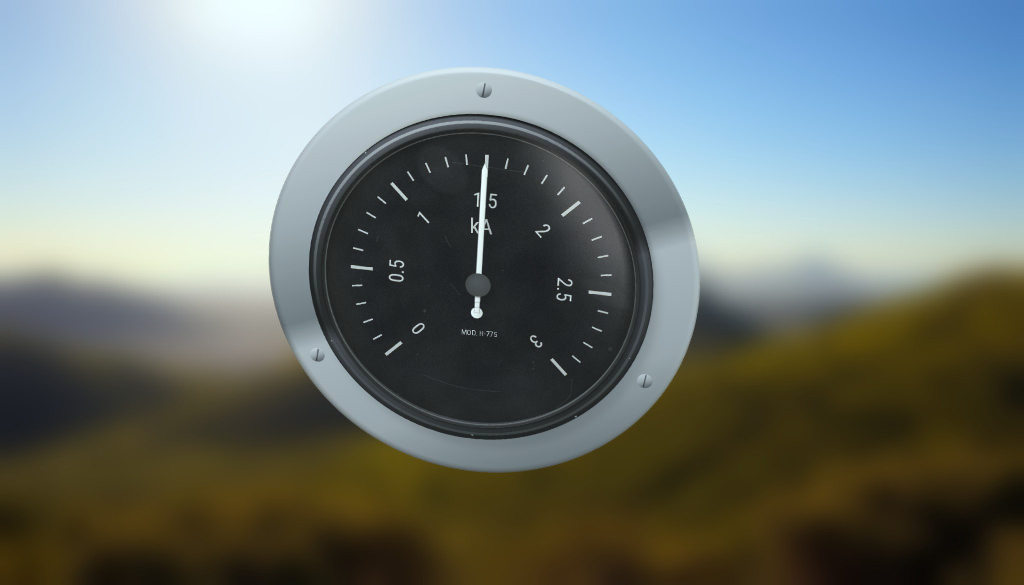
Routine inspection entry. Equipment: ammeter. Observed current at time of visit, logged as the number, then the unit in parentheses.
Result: 1.5 (kA)
